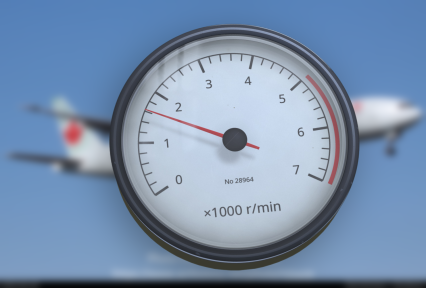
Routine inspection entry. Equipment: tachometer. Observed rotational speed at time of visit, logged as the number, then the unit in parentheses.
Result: 1600 (rpm)
